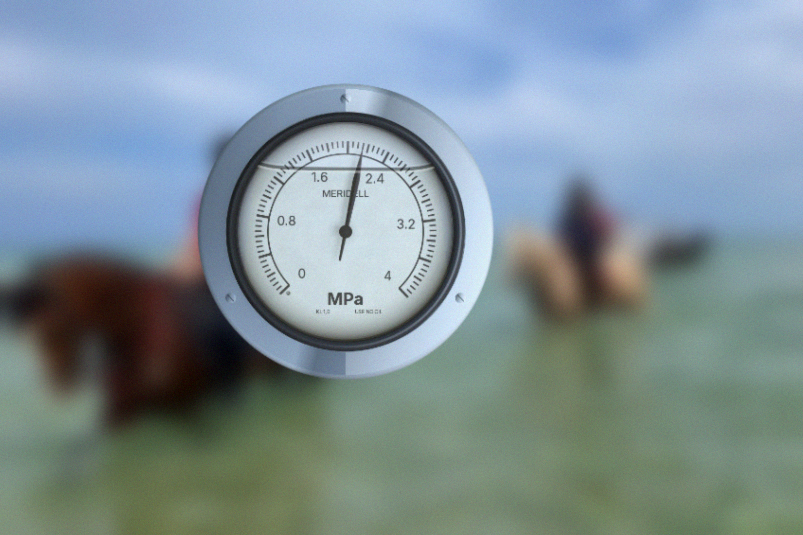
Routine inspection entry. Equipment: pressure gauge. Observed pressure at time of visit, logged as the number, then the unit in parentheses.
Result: 2.15 (MPa)
